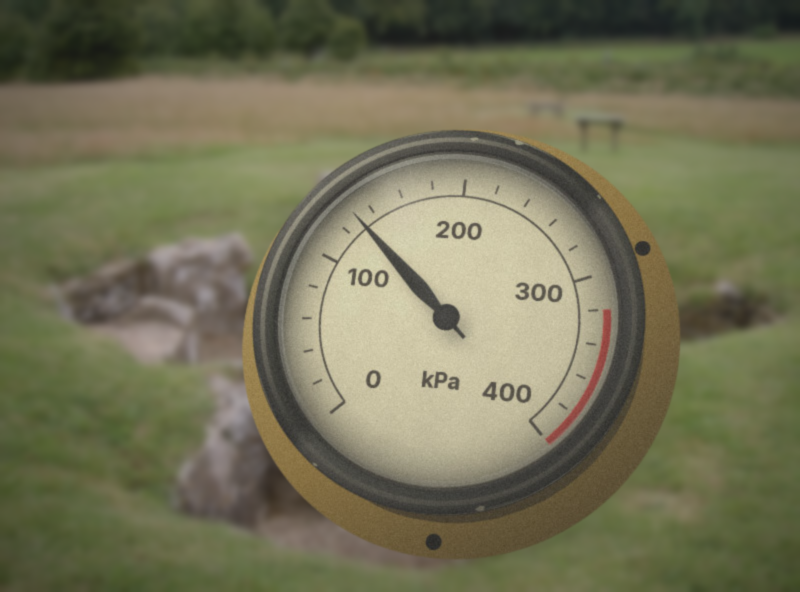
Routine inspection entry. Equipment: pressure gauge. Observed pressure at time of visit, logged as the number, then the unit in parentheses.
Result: 130 (kPa)
